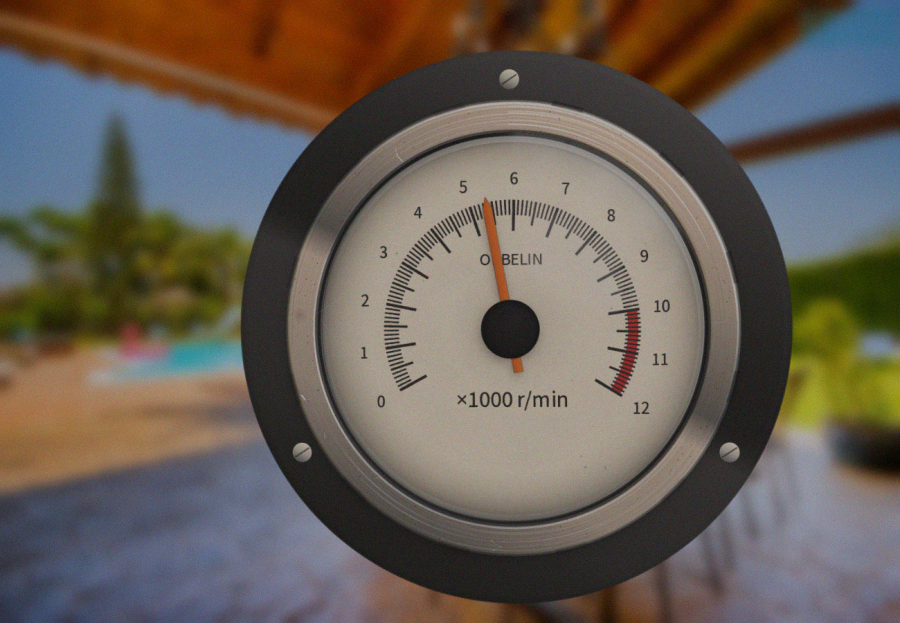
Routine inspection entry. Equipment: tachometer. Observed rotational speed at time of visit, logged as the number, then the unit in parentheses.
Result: 5400 (rpm)
